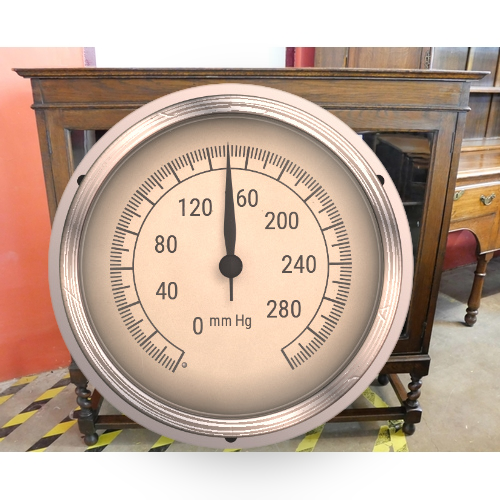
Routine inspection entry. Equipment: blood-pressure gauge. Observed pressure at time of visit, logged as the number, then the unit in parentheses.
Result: 150 (mmHg)
